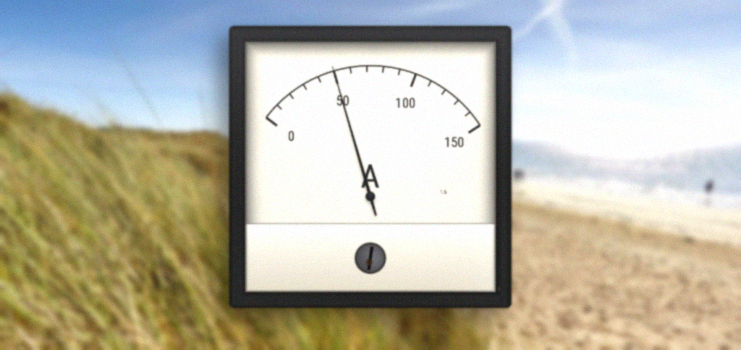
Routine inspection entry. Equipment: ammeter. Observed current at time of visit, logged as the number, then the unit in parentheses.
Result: 50 (A)
